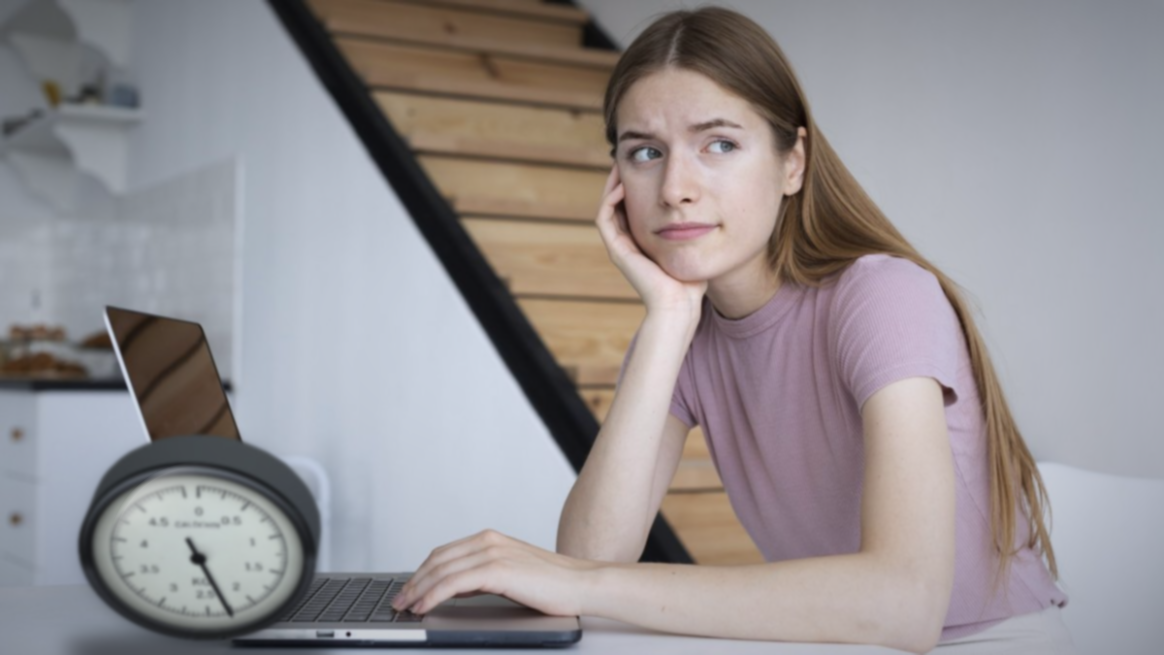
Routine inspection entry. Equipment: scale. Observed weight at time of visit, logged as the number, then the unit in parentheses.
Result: 2.25 (kg)
